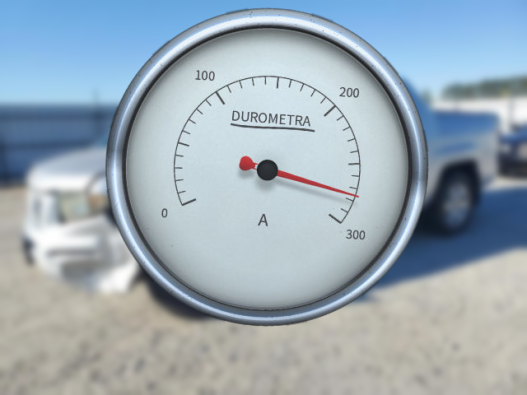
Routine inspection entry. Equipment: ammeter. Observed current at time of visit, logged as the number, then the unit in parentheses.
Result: 275 (A)
